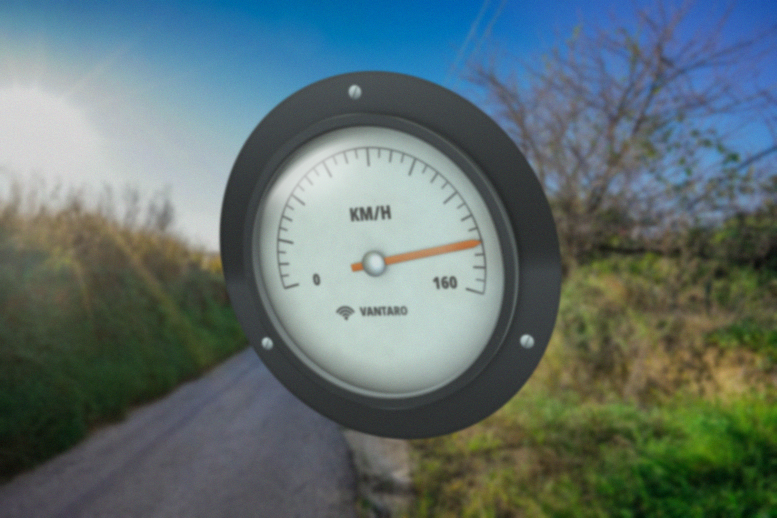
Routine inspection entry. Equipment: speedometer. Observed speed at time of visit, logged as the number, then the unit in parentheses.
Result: 140 (km/h)
